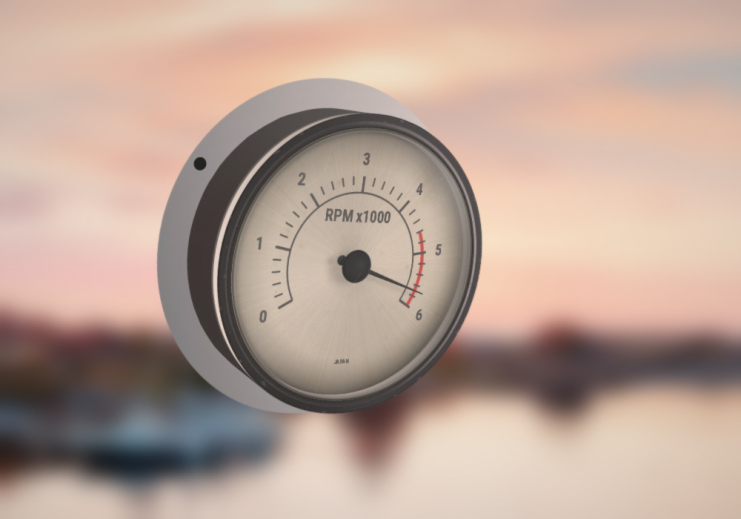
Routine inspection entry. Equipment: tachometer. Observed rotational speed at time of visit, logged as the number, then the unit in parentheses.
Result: 5700 (rpm)
